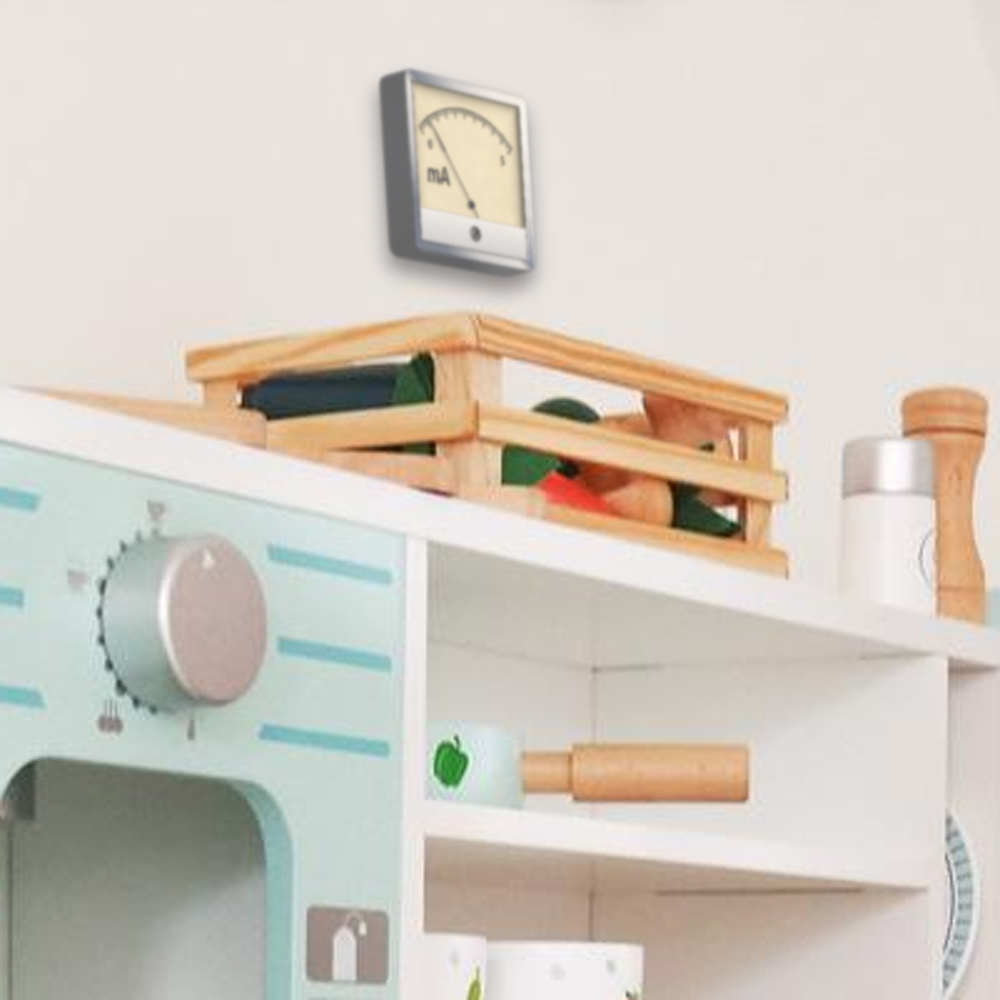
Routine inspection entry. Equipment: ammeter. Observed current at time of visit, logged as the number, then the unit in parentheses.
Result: 0.5 (mA)
